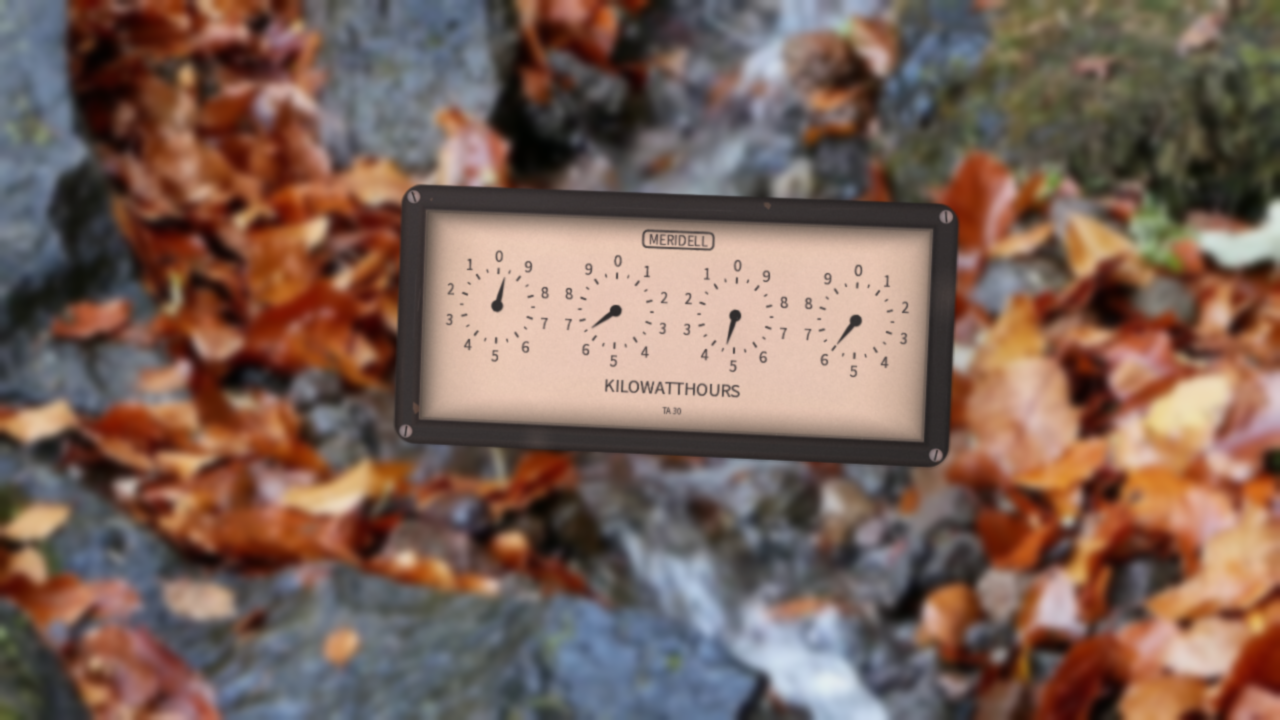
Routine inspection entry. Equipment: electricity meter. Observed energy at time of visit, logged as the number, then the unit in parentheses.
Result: 9646 (kWh)
